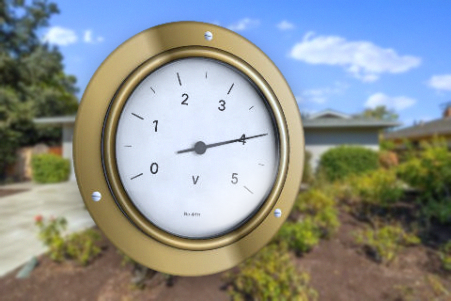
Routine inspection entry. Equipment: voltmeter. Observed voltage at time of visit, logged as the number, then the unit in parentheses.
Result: 4 (V)
